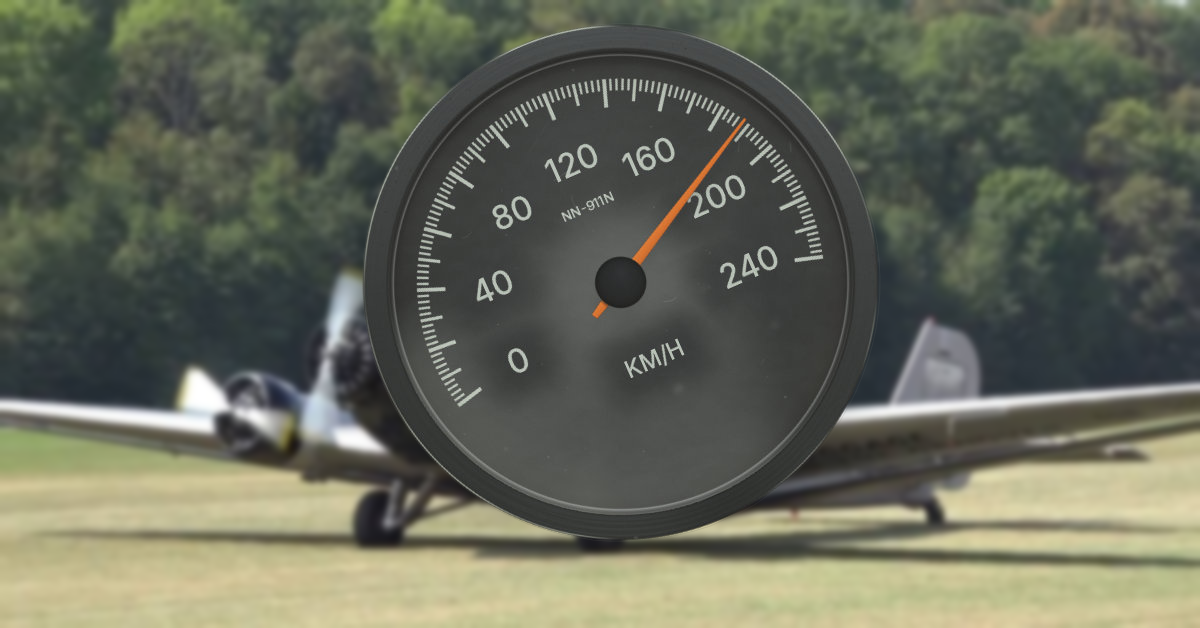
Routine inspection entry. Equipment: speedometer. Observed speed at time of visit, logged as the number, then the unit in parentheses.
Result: 188 (km/h)
